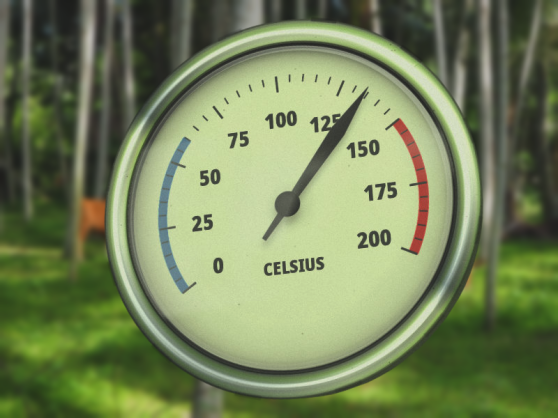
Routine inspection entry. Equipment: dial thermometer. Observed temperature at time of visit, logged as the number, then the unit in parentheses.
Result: 135 (°C)
